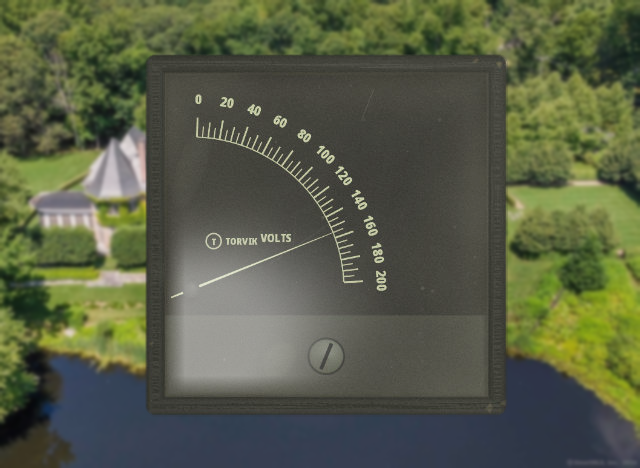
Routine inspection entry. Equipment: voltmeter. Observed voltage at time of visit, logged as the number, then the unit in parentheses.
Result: 155 (V)
